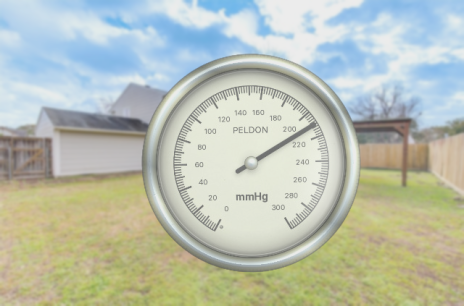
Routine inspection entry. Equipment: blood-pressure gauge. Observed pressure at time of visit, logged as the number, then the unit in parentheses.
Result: 210 (mmHg)
